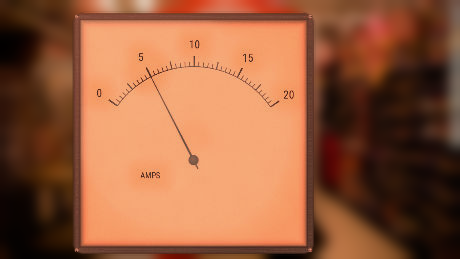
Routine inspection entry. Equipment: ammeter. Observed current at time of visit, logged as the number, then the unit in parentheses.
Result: 5 (A)
